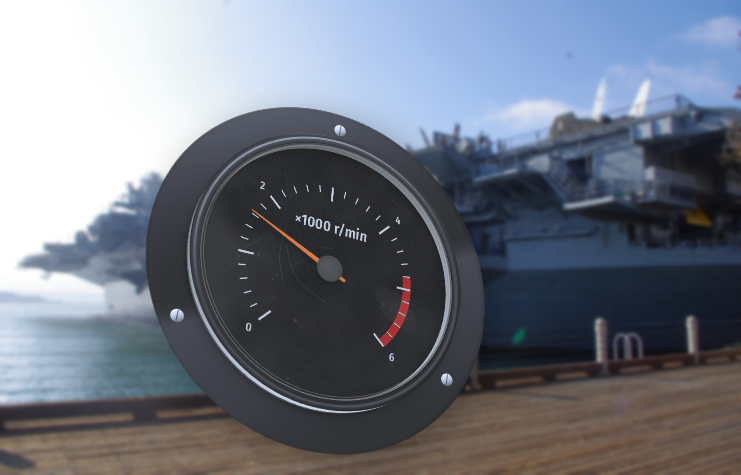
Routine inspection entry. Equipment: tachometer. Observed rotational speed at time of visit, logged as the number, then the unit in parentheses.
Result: 1600 (rpm)
